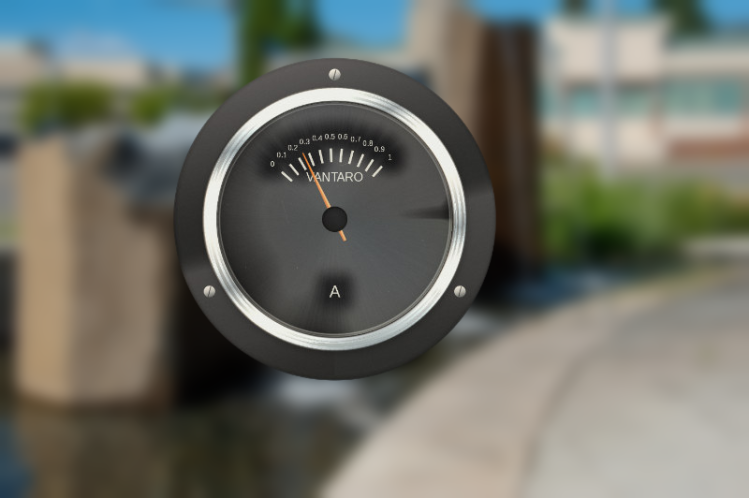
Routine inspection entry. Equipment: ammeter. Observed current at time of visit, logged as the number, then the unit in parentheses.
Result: 0.25 (A)
